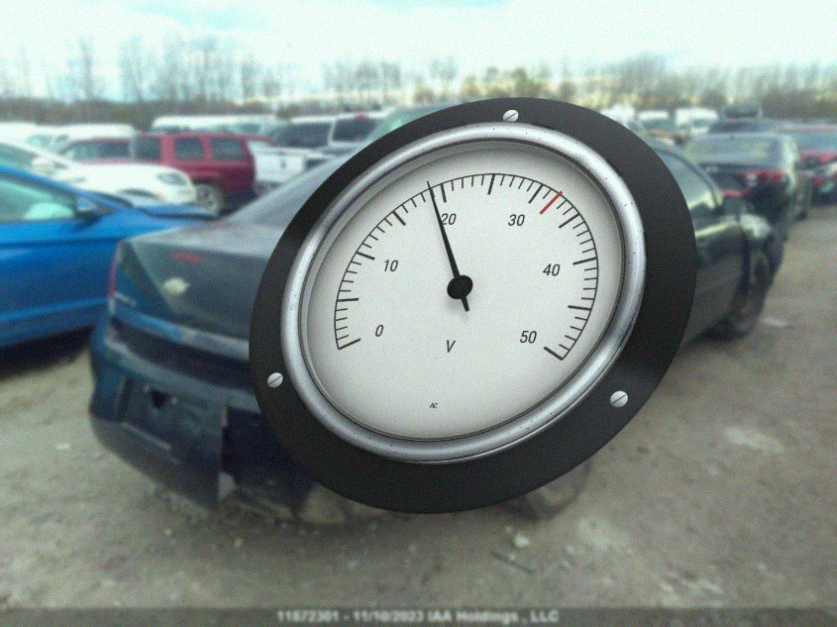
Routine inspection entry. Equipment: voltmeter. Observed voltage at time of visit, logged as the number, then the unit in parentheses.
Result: 19 (V)
